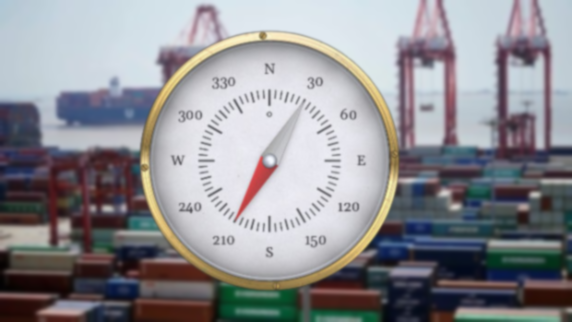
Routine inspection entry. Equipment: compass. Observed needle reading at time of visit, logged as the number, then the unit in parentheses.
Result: 210 (°)
